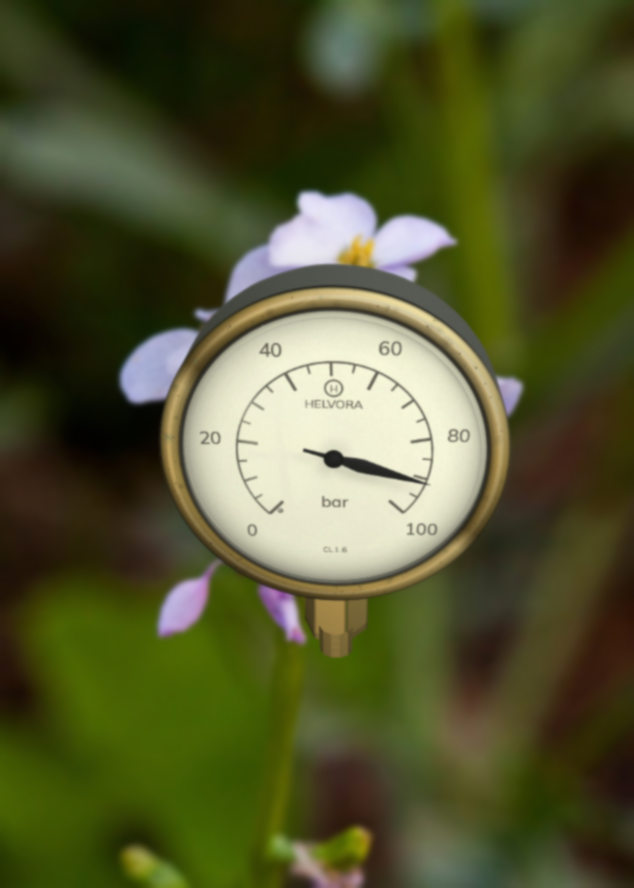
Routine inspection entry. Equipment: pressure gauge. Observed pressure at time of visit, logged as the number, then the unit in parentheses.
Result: 90 (bar)
